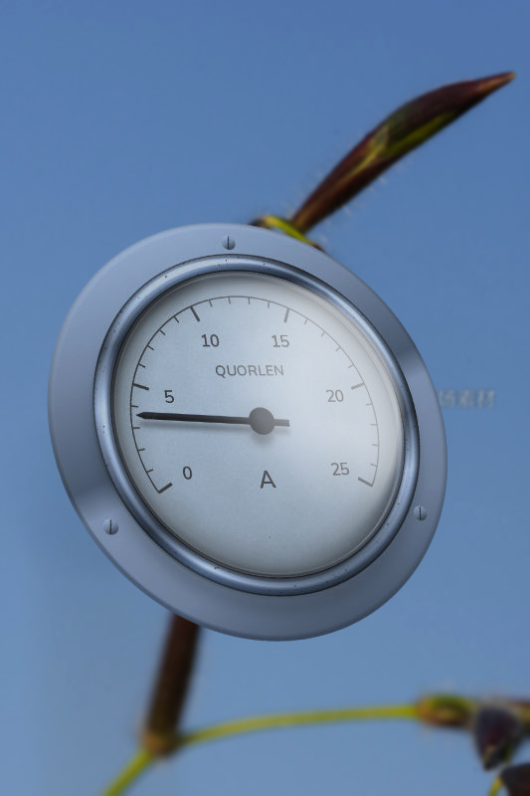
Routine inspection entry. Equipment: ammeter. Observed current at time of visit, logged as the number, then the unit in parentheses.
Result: 3.5 (A)
